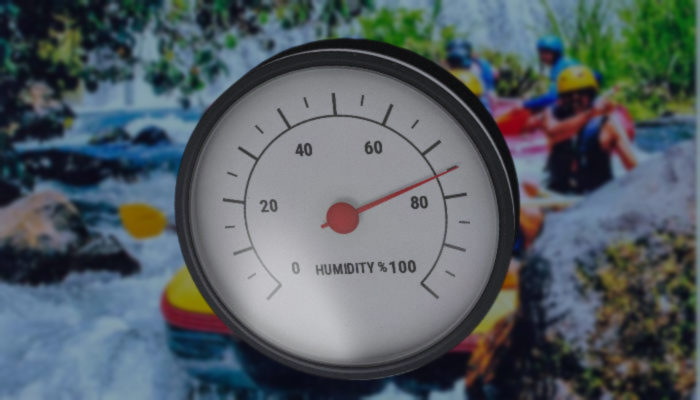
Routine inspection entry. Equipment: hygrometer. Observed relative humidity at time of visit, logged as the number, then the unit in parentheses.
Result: 75 (%)
